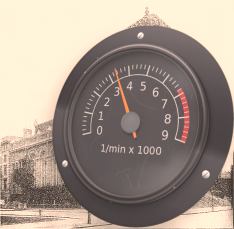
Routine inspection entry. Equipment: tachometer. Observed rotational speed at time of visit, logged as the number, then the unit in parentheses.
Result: 3400 (rpm)
